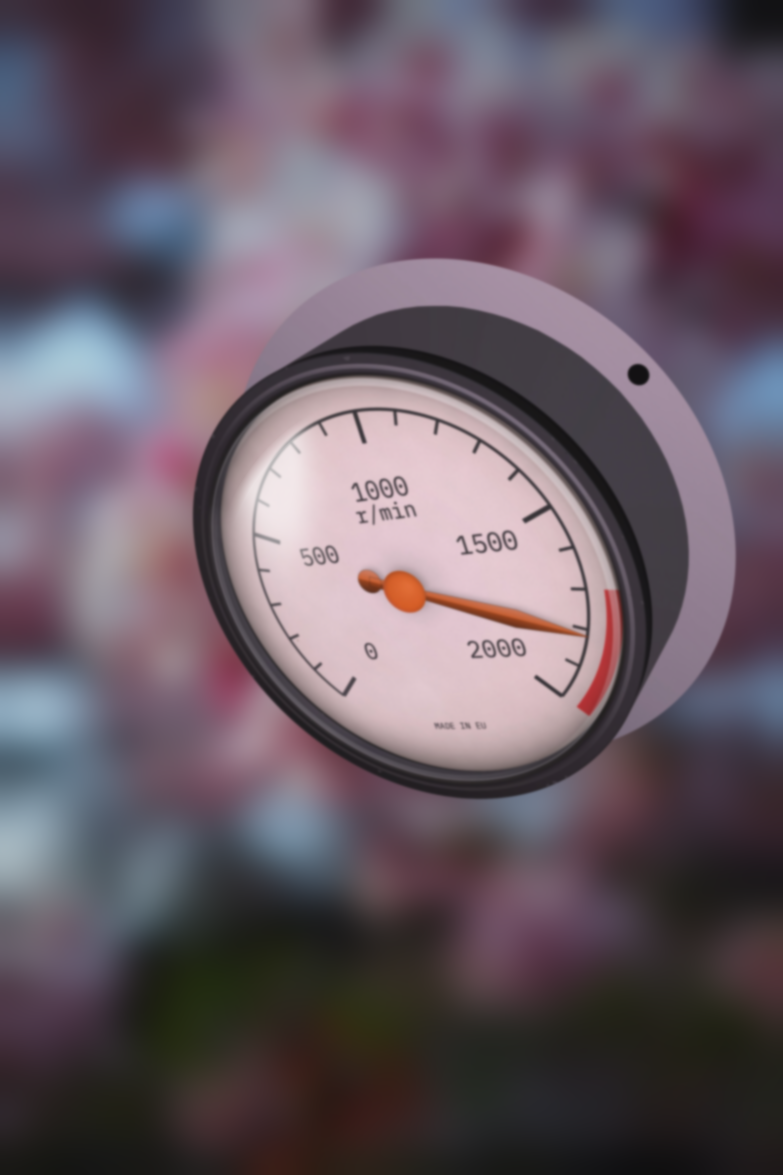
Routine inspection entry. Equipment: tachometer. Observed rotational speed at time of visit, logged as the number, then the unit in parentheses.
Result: 1800 (rpm)
